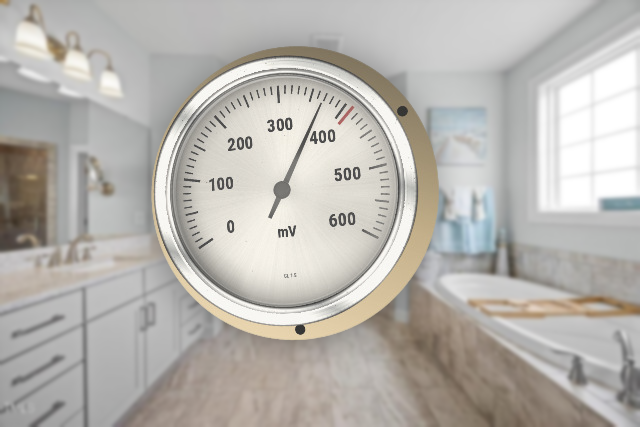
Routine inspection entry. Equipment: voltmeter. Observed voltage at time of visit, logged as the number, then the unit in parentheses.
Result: 370 (mV)
